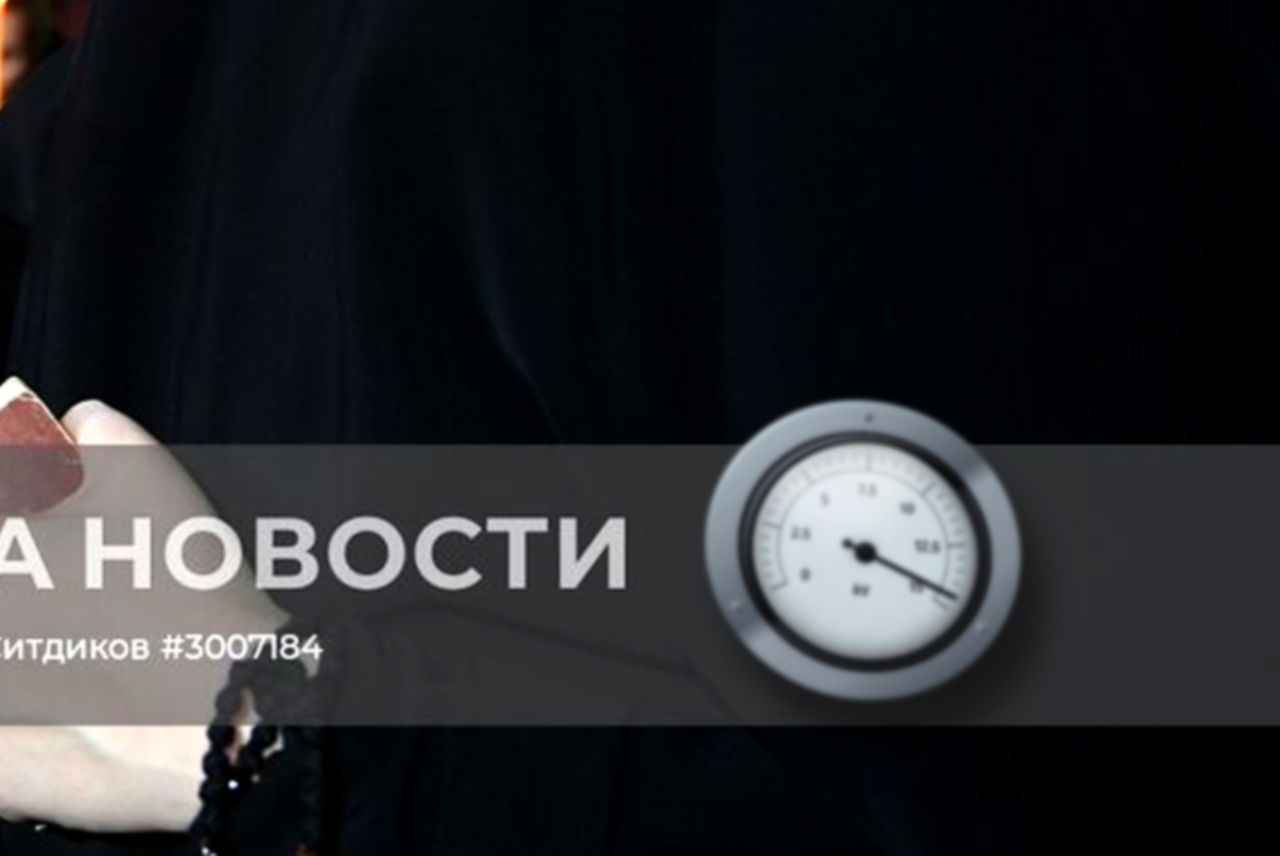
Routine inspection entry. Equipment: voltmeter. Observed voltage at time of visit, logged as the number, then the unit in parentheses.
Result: 14.5 (kV)
